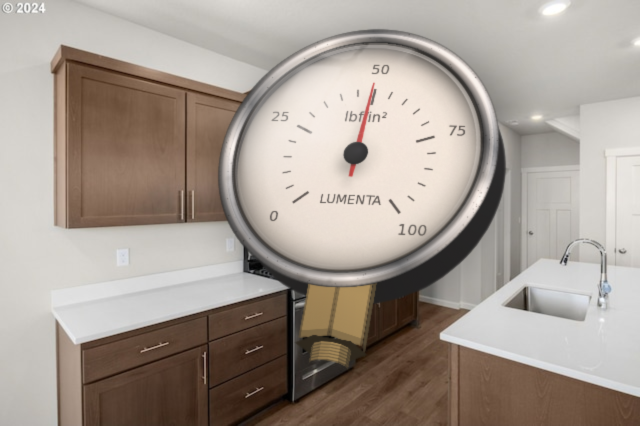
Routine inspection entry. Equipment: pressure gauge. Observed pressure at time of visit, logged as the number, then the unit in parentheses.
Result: 50 (psi)
